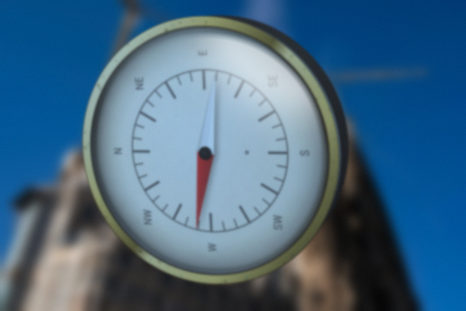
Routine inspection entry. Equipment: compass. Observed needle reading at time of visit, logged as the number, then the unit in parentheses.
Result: 280 (°)
